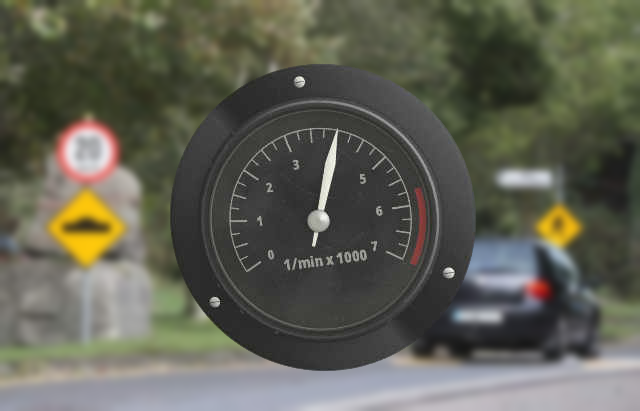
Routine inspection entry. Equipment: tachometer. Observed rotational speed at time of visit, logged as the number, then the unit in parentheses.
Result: 4000 (rpm)
